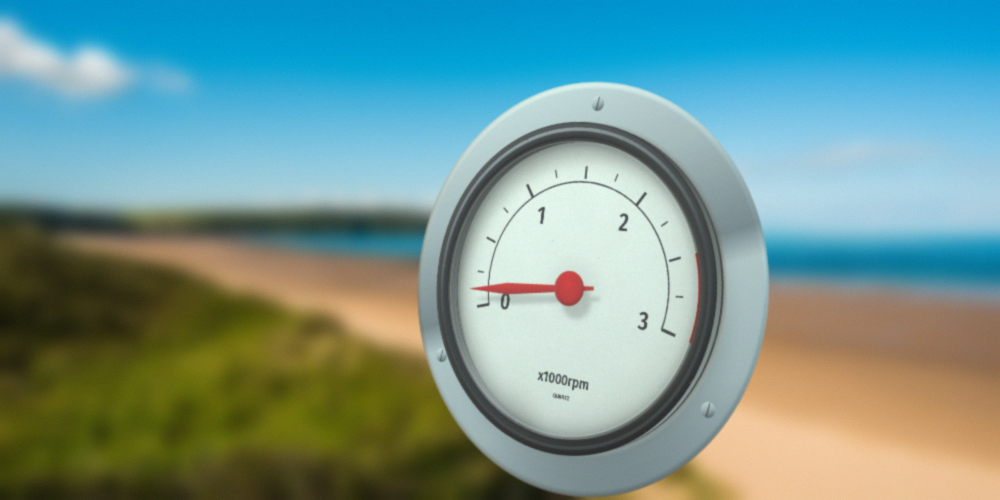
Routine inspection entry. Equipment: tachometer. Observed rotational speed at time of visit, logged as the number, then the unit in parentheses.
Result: 125 (rpm)
